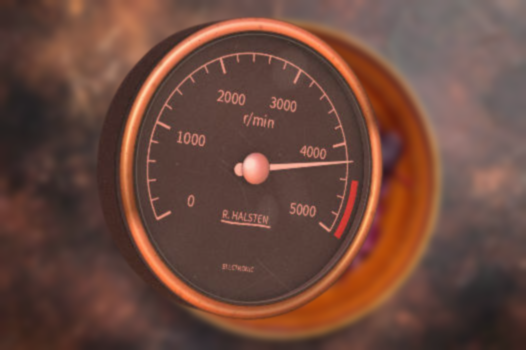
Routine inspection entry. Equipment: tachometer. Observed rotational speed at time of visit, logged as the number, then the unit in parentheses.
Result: 4200 (rpm)
